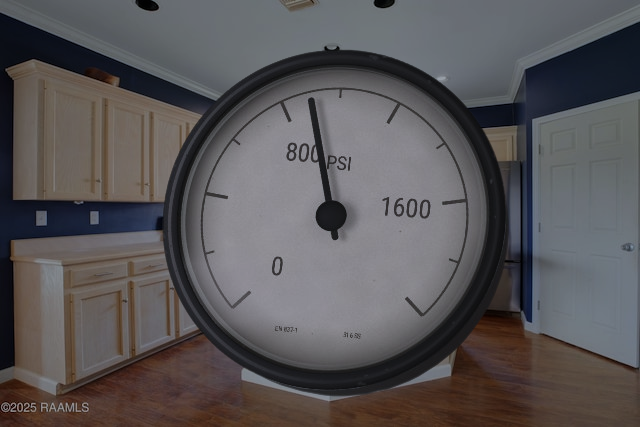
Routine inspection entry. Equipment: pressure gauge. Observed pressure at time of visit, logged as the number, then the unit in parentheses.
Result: 900 (psi)
